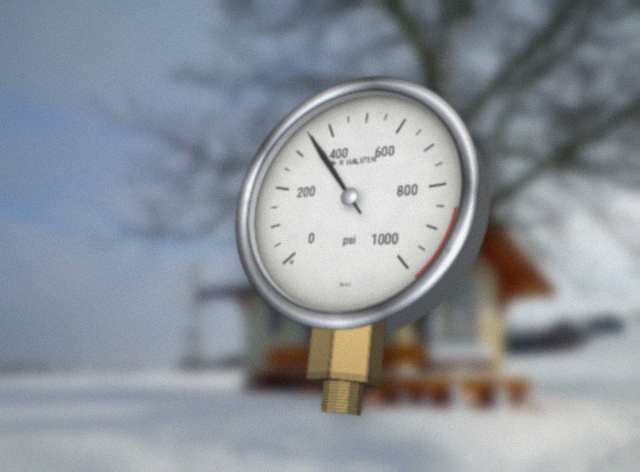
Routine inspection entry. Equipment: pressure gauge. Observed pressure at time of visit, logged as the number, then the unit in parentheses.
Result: 350 (psi)
